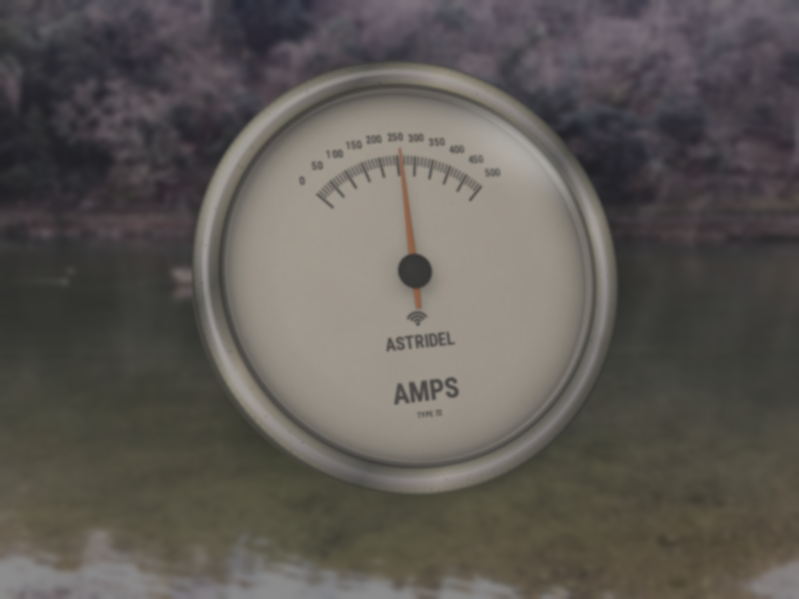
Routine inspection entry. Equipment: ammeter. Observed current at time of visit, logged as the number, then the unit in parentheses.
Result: 250 (A)
